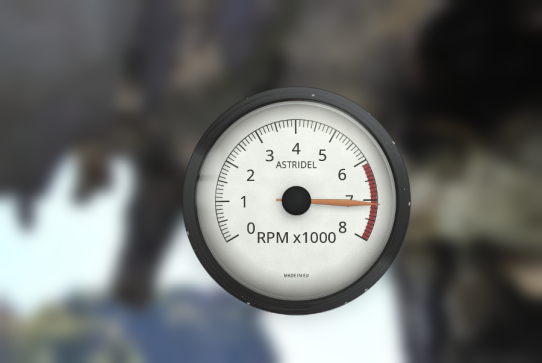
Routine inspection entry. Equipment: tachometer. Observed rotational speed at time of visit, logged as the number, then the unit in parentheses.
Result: 7100 (rpm)
